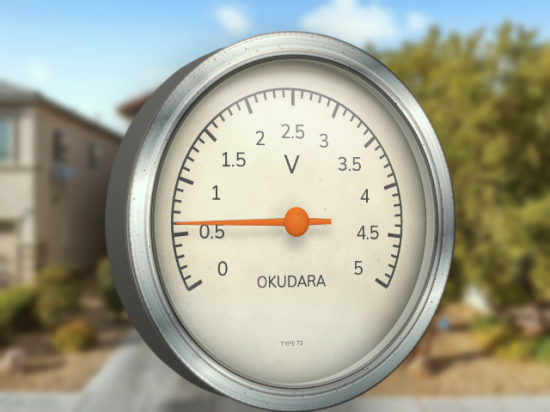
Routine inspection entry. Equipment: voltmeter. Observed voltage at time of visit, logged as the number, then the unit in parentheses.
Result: 0.6 (V)
